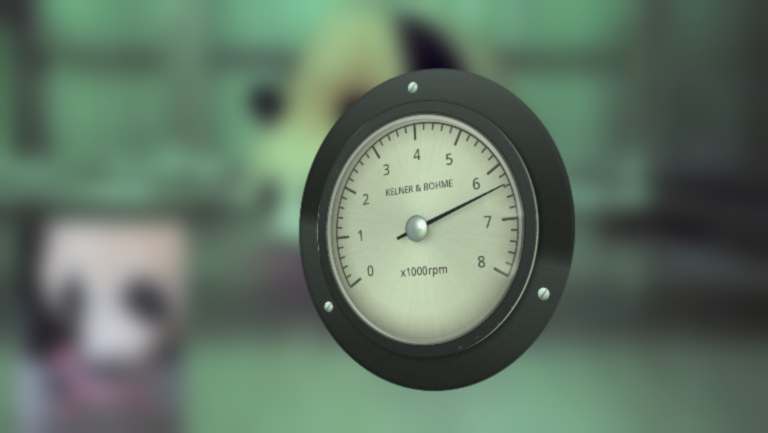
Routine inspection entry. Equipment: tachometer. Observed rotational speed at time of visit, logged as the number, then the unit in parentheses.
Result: 6400 (rpm)
